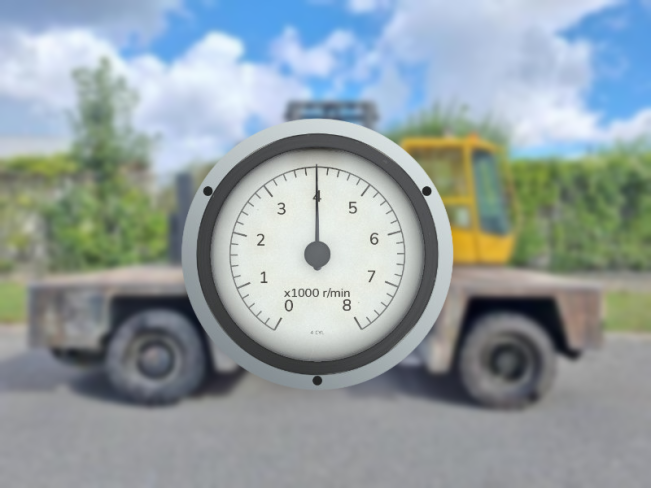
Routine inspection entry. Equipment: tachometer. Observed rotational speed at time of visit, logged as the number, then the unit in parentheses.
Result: 4000 (rpm)
